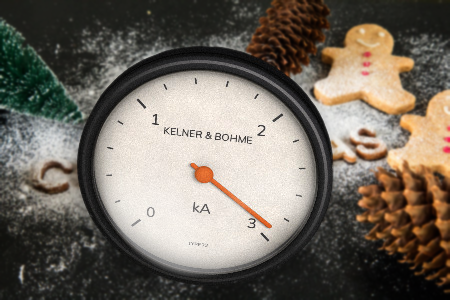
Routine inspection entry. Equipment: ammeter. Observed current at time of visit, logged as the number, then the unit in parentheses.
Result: 2.9 (kA)
